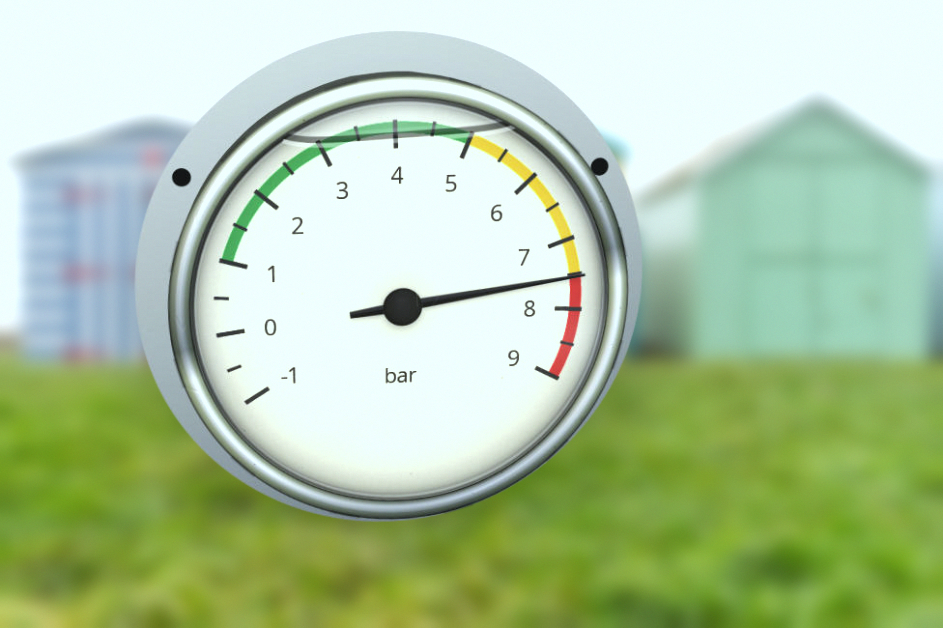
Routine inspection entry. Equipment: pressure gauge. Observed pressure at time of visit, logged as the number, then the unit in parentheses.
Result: 7.5 (bar)
